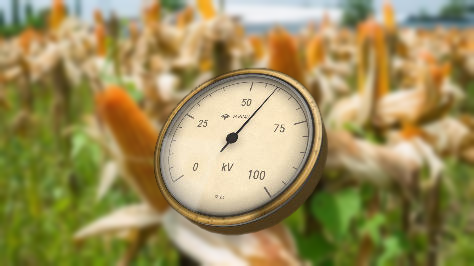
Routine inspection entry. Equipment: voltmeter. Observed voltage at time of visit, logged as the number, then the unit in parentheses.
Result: 60 (kV)
